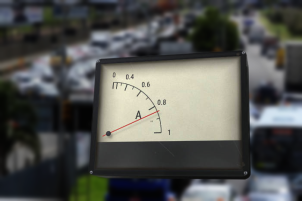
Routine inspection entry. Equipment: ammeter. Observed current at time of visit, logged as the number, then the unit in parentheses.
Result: 0.85 (A)
